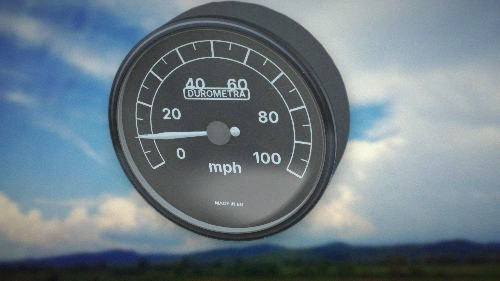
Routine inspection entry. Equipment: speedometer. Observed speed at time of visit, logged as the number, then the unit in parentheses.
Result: 10 (mph)
